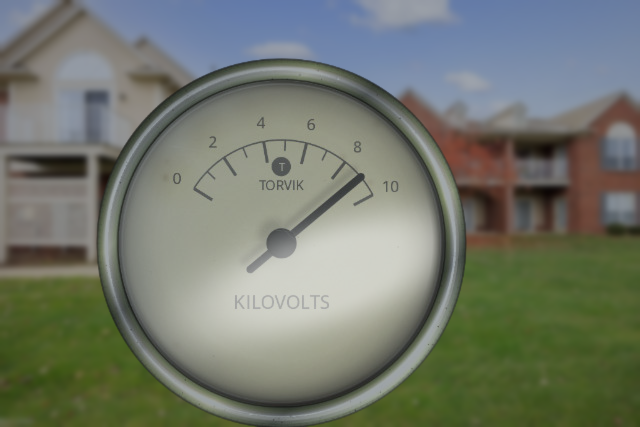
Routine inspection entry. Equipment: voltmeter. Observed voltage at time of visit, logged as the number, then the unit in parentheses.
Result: 9 (kV)
